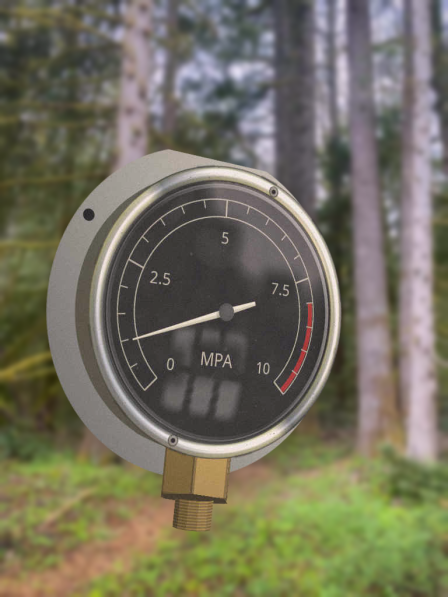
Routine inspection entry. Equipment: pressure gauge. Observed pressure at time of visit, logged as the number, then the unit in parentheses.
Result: 1 (MPa)
